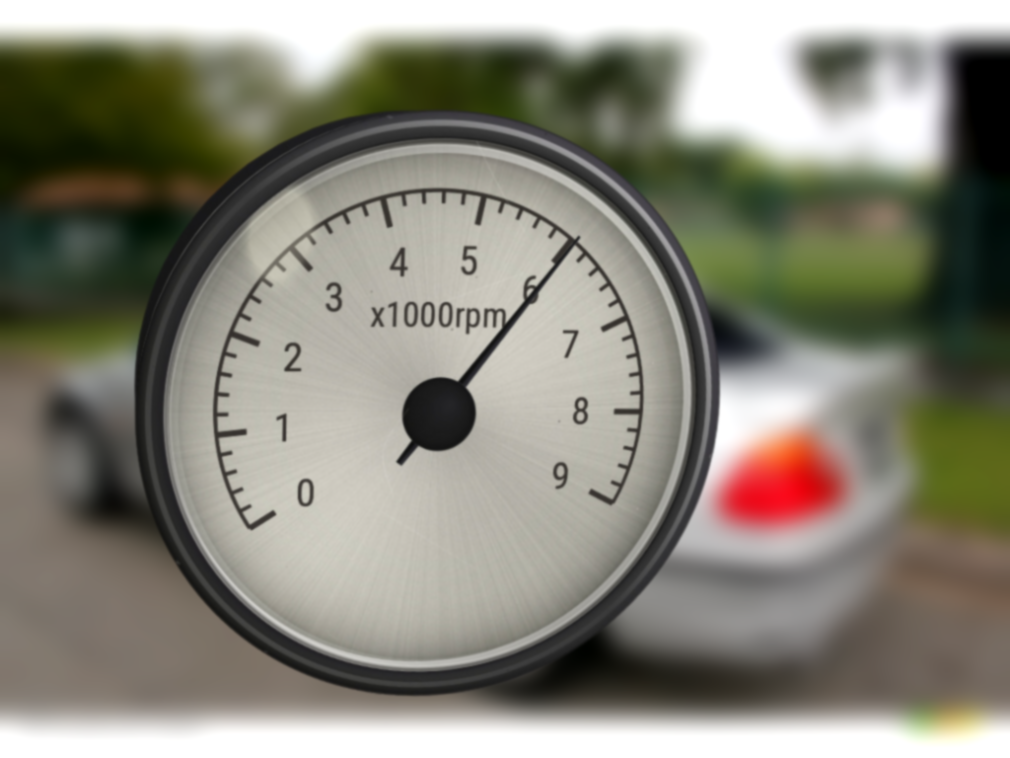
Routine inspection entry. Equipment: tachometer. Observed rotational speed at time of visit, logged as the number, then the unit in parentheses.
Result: 6000 (rpm)
